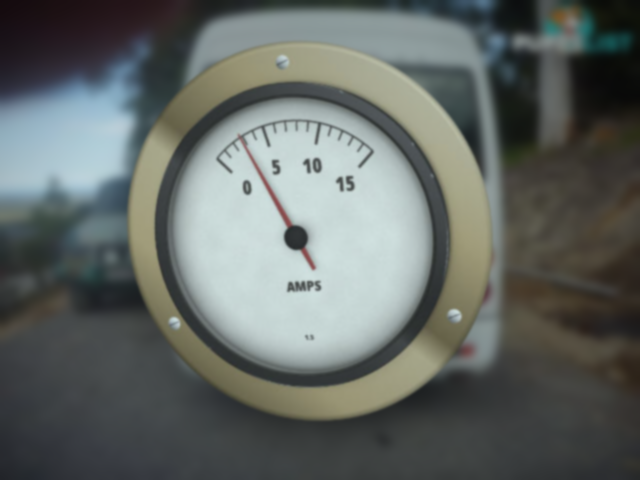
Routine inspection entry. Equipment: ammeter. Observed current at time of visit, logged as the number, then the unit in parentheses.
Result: 3 (A)
